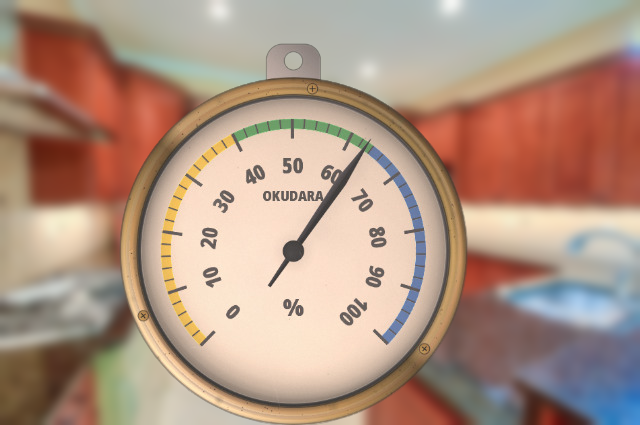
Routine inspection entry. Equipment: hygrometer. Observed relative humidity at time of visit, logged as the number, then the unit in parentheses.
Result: 63 (%)
